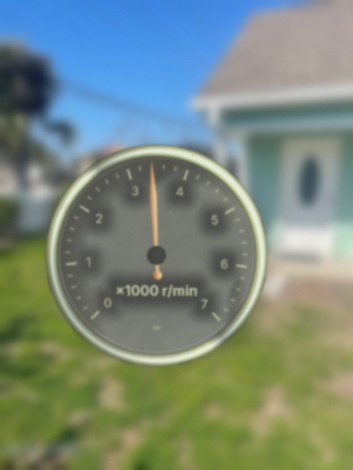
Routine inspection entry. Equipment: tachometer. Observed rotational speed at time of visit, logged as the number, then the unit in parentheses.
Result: 3400 (rpm)
